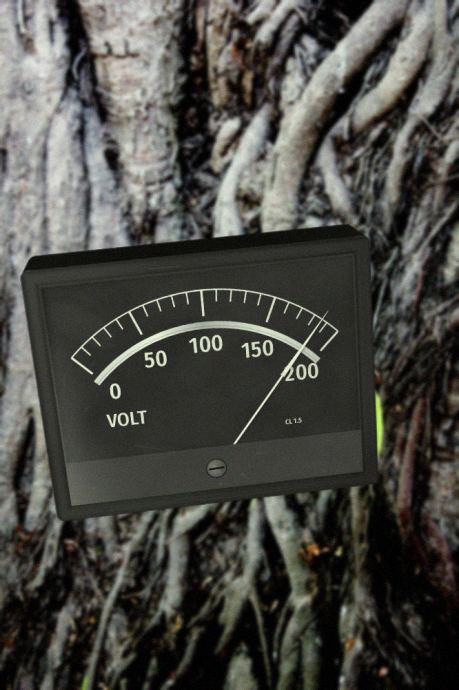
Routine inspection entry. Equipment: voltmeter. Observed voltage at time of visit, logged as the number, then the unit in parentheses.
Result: 185 (V)
